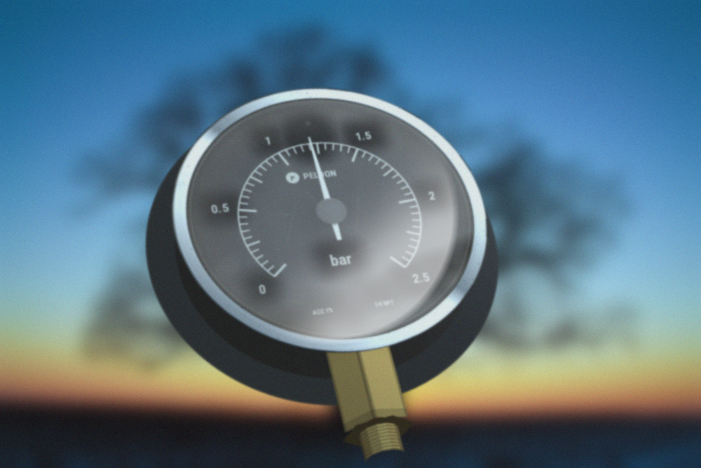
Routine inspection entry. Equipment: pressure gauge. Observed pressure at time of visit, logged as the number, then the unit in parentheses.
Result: 1.2 (bar)
